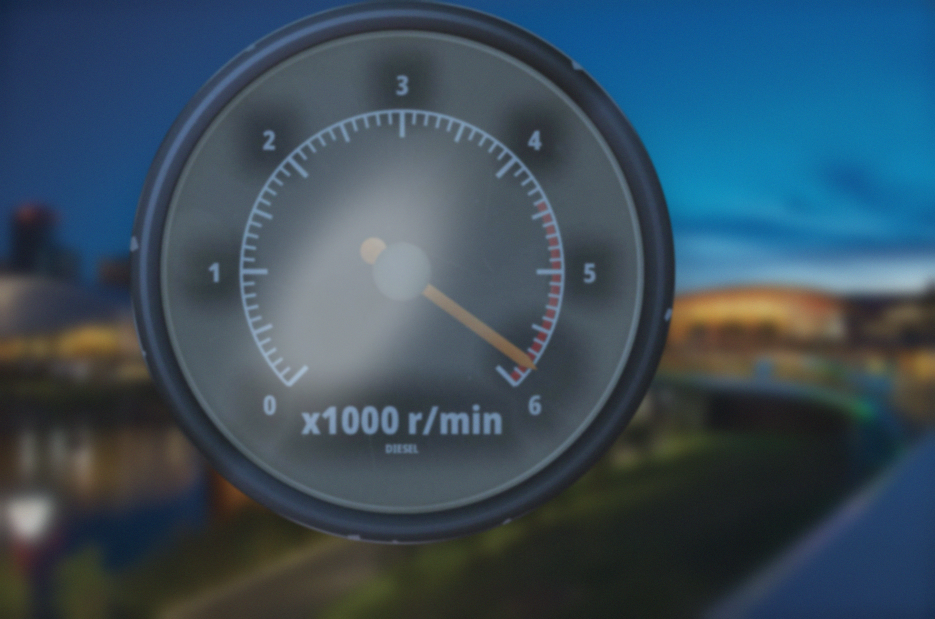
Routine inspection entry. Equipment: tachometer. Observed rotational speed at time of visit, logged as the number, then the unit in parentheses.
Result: 5800 (rpm)
